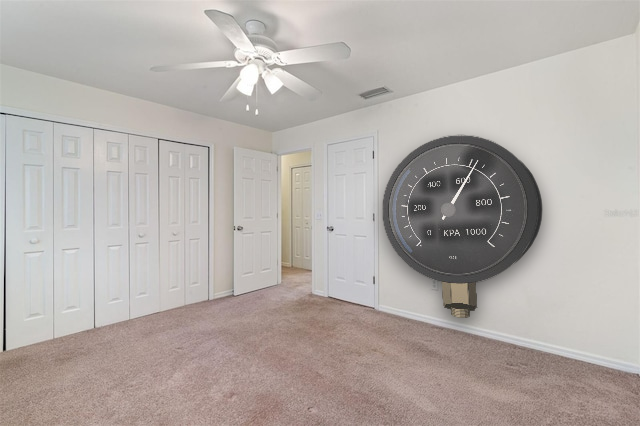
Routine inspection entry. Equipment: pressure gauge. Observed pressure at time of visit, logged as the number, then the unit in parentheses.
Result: 625 (kPa)
